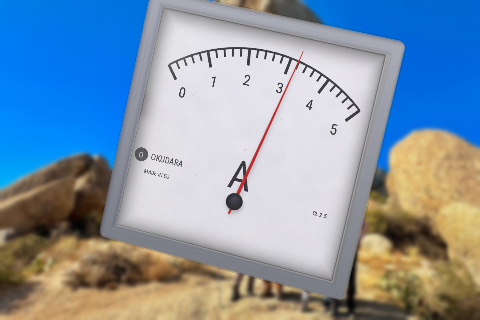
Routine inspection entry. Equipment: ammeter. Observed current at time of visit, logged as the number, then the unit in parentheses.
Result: 3.2 (A)
